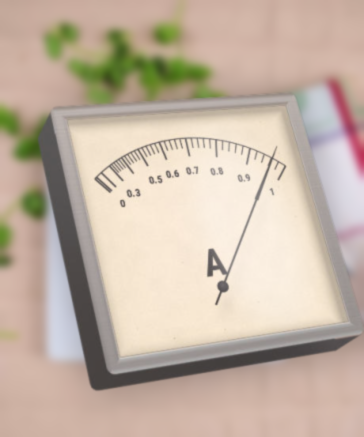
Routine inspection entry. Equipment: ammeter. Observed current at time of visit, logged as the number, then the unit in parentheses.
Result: 0.96 (A)
